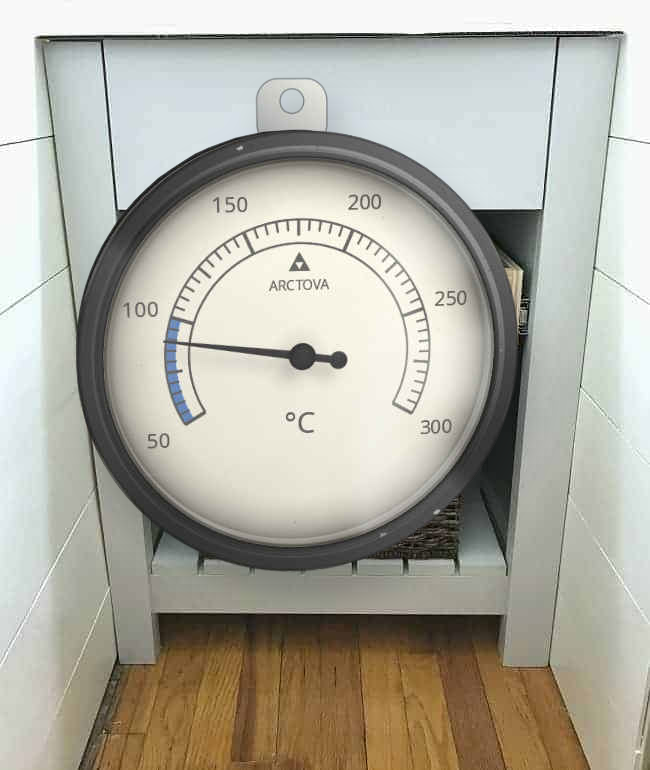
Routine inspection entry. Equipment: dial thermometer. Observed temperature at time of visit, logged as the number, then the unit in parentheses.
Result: 90 (°C)
